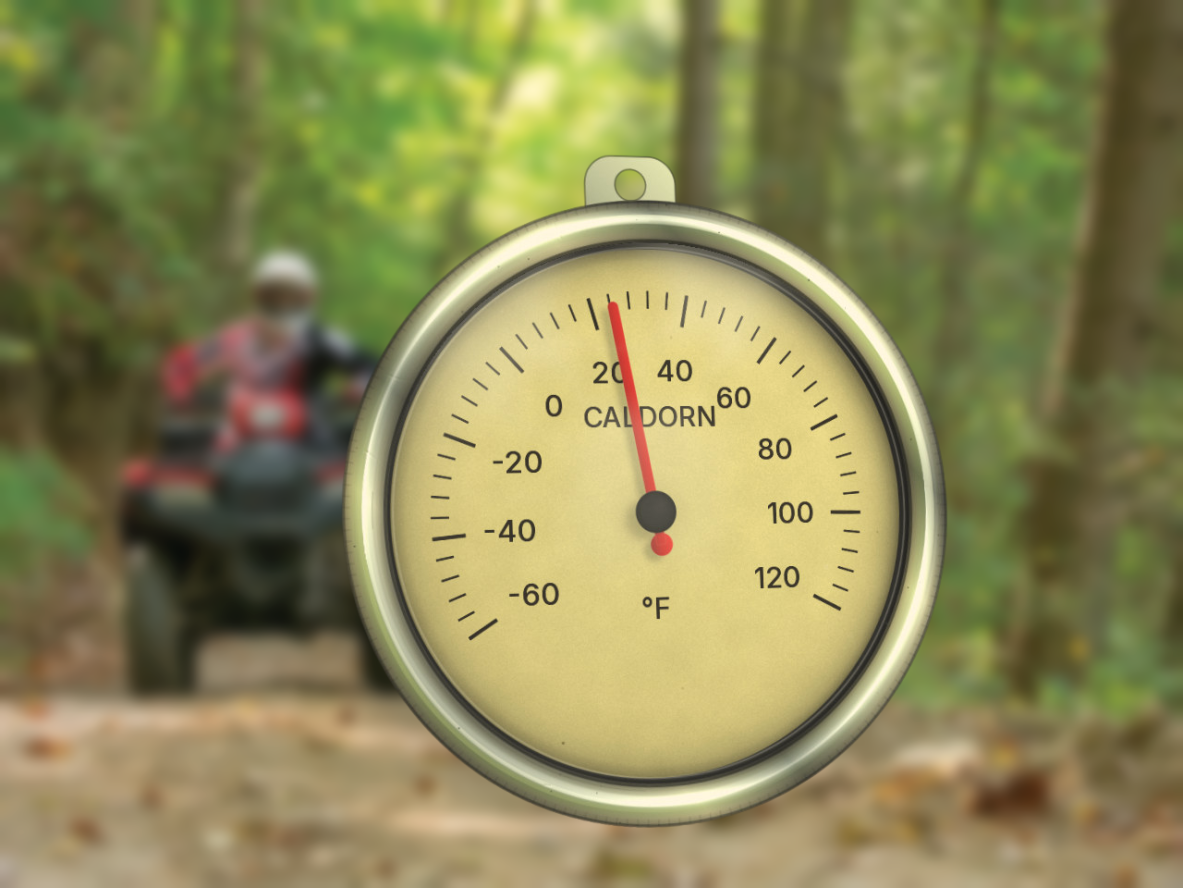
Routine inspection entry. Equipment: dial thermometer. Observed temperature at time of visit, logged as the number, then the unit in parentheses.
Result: 24 (°F)
